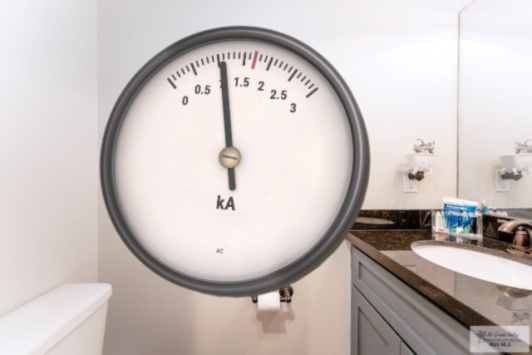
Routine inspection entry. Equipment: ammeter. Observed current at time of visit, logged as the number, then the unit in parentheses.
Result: 1.1 (kA)
